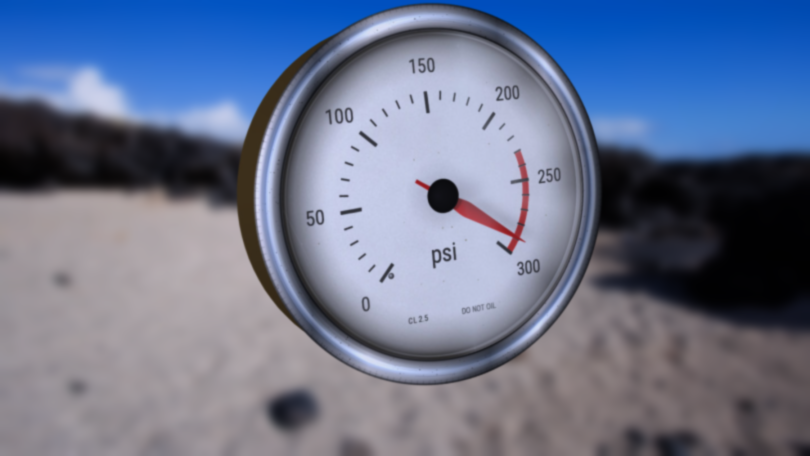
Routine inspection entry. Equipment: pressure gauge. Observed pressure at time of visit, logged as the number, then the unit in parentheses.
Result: 290 (psi)
